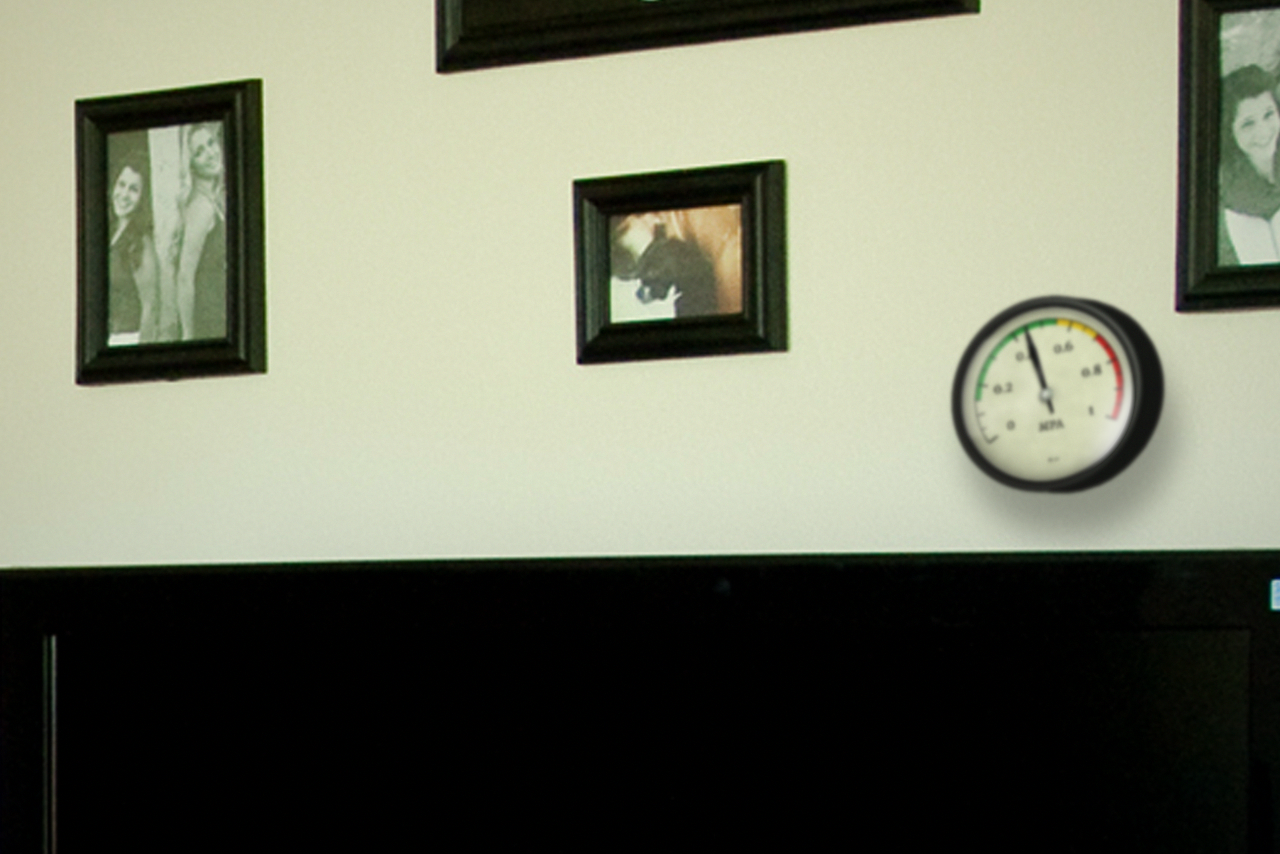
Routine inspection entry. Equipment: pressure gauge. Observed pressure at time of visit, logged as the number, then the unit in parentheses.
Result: 0.45 (MPa)
